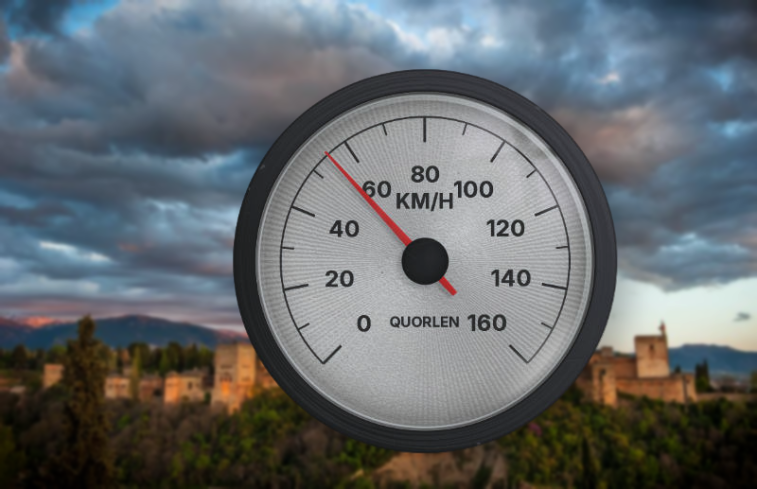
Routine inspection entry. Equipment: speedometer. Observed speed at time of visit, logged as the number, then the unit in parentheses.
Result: 55 (km/h)
